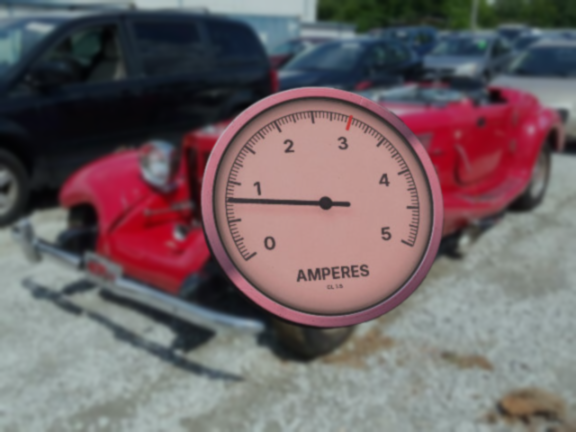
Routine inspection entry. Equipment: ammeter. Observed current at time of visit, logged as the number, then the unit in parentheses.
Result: 0.75 (A)
